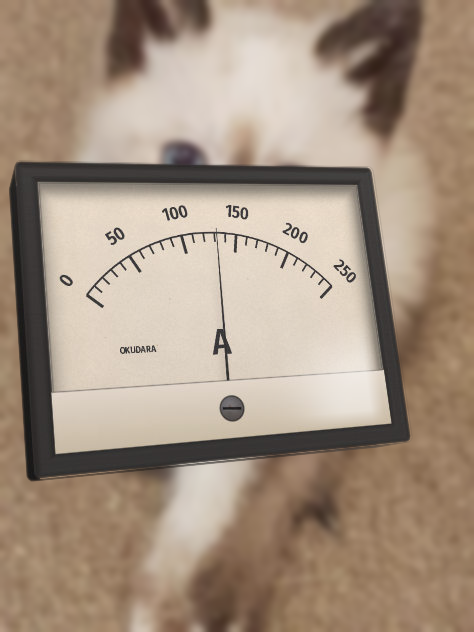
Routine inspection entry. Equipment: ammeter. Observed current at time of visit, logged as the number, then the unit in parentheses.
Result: 130 (A)
